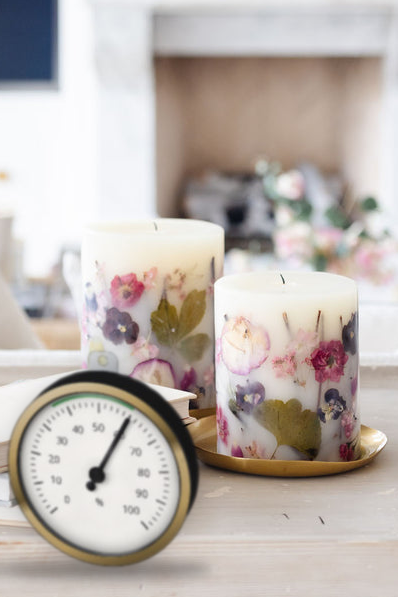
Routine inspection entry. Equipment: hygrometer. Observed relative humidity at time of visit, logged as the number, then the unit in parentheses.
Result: 60 (%)
